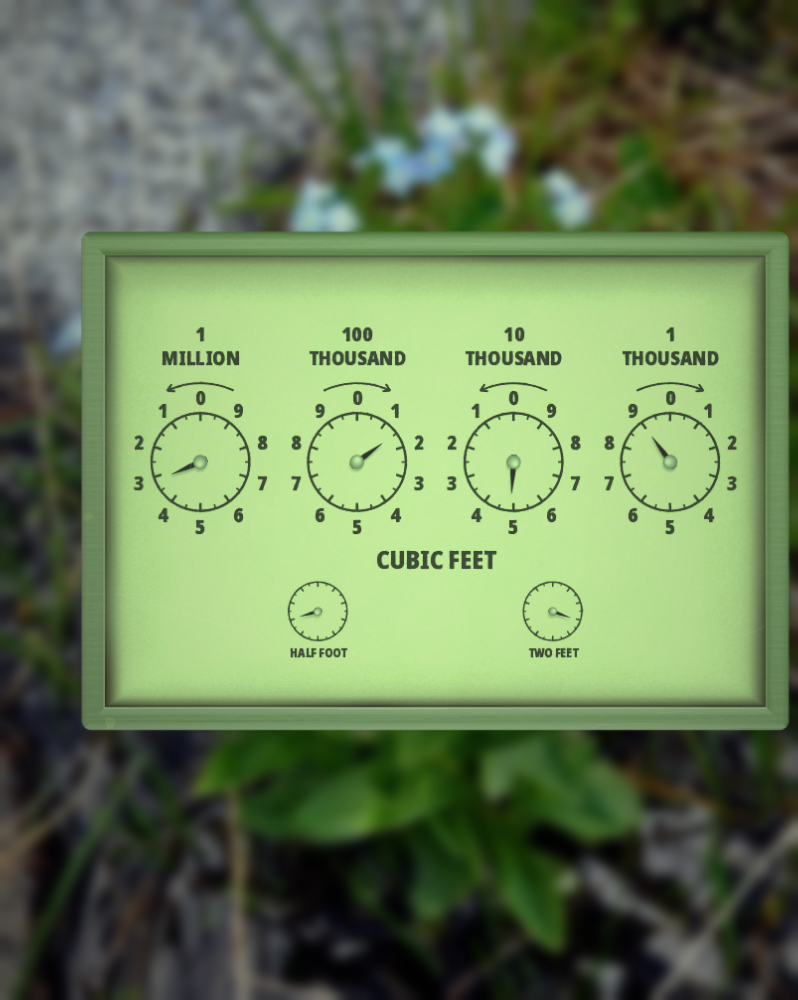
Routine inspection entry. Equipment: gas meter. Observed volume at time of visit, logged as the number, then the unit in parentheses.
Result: 314900 (ft³)
